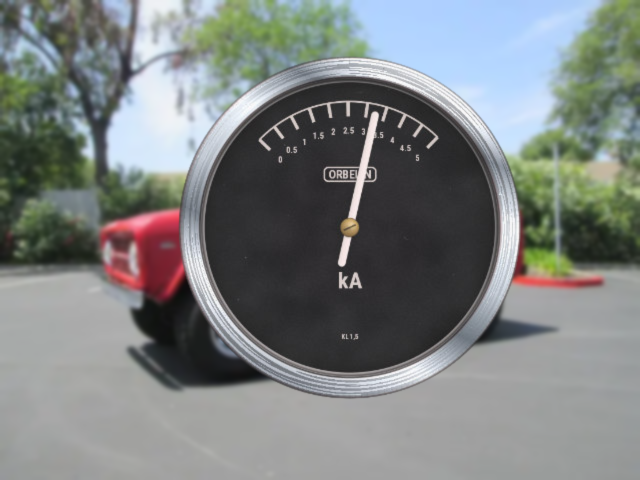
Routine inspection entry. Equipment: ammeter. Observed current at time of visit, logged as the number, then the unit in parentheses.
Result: 3.25 (kA)
